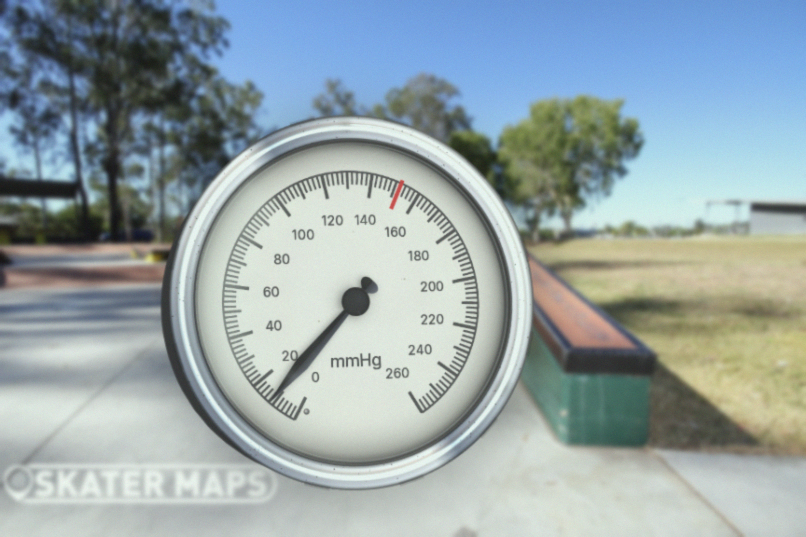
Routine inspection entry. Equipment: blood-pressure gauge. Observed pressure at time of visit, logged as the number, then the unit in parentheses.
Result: 12 (mmHg)
